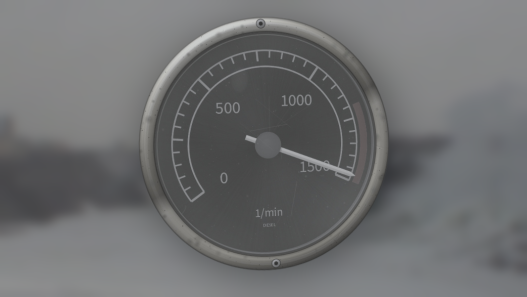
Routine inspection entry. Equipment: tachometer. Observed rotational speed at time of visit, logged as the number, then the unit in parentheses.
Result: 1475 (rpm)
